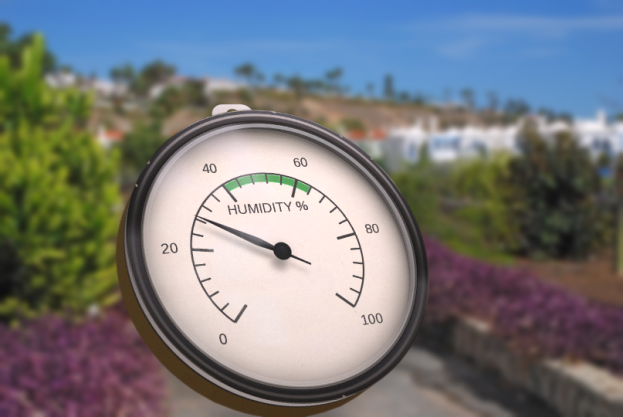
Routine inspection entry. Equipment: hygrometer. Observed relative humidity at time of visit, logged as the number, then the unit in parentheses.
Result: 28 (%)
